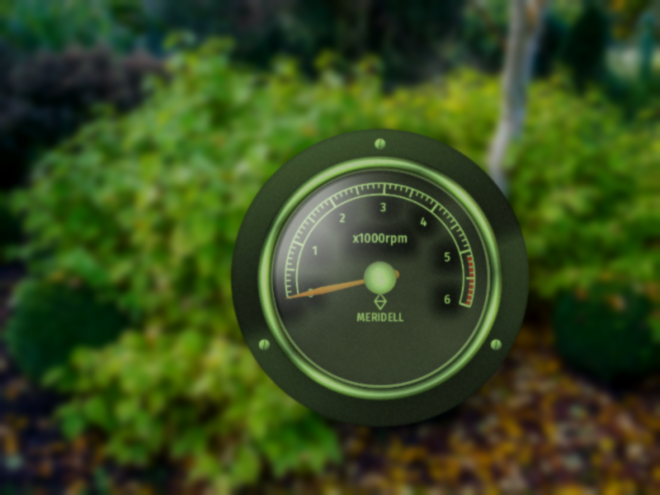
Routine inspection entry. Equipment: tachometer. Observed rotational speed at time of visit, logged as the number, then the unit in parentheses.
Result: 0 (rpm)
